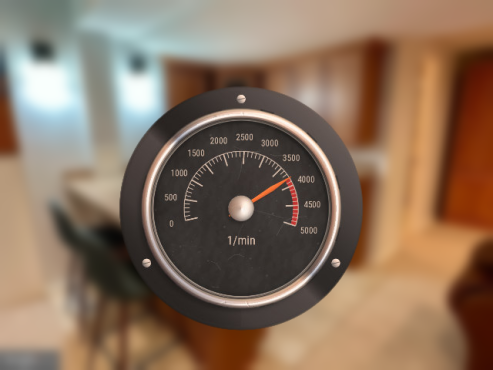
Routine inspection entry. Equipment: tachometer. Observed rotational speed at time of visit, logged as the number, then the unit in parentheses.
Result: 3800 (rpm)
